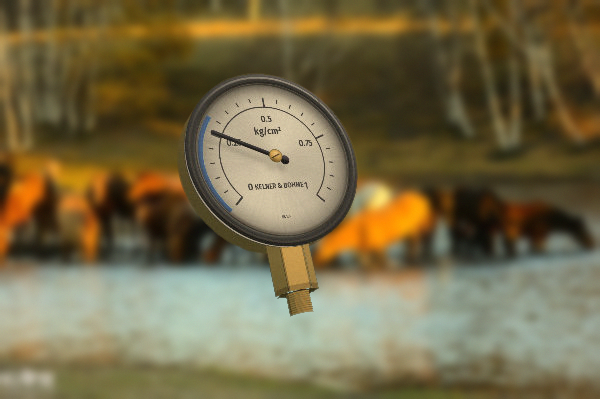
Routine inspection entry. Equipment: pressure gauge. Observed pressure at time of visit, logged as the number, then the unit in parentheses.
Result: 0.25 (kg/cm²)
